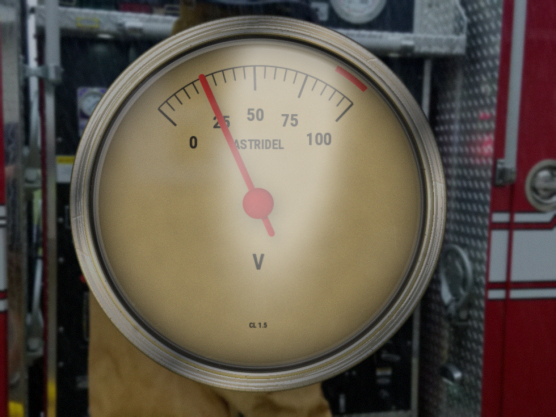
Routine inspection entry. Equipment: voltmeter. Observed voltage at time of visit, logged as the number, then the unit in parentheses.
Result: 25 (V)
